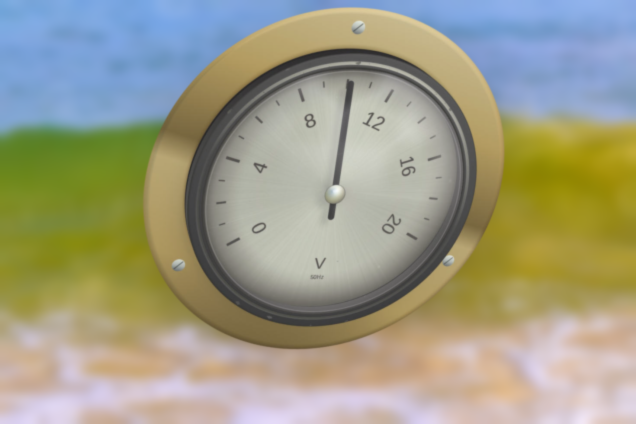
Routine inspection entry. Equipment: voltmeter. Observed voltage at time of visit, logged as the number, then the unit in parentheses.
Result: 10 (V)
